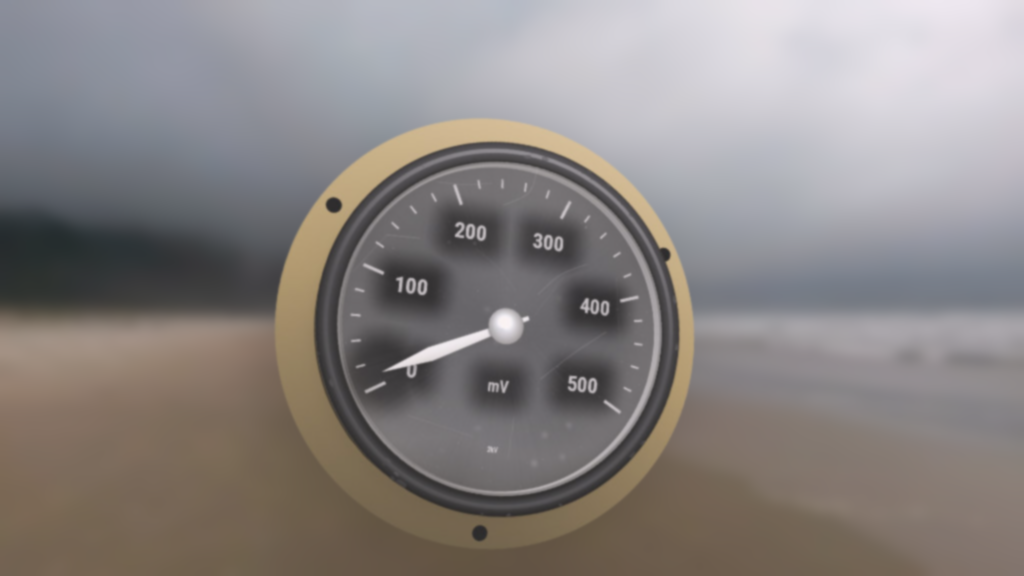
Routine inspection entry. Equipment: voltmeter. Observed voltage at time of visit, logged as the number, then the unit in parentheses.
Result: 10 (mV)
